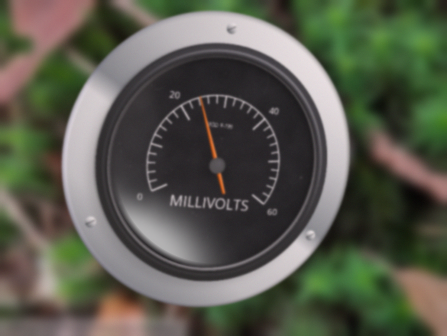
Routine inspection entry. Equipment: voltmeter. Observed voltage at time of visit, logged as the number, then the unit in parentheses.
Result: 24 (mV)
